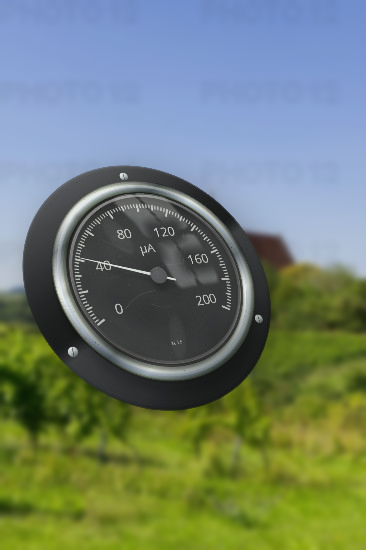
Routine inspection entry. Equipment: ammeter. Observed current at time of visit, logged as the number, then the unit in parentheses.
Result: 40 (µA)
